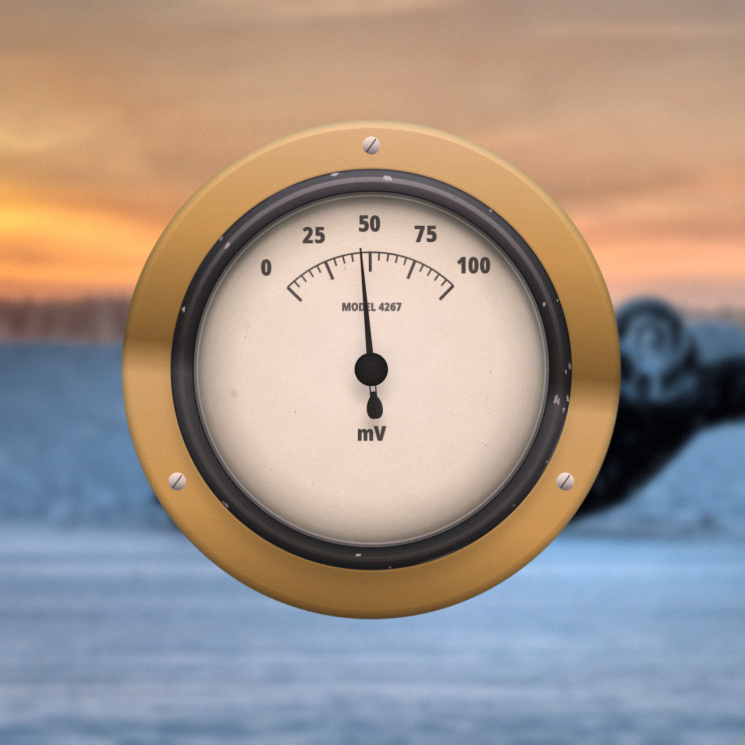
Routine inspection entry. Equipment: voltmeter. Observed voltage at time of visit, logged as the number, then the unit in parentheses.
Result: 45 (mV)
